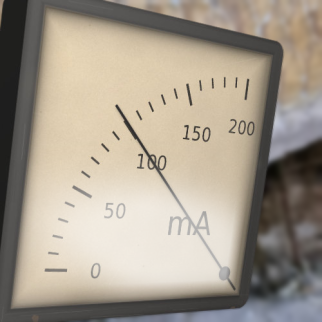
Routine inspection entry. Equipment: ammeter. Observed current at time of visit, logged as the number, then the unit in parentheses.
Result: 100 (mA)
